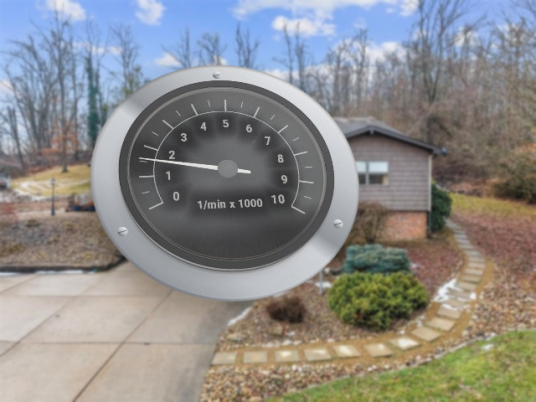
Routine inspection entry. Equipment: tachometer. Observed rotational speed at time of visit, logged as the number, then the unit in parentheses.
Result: 1500 (rpm)
